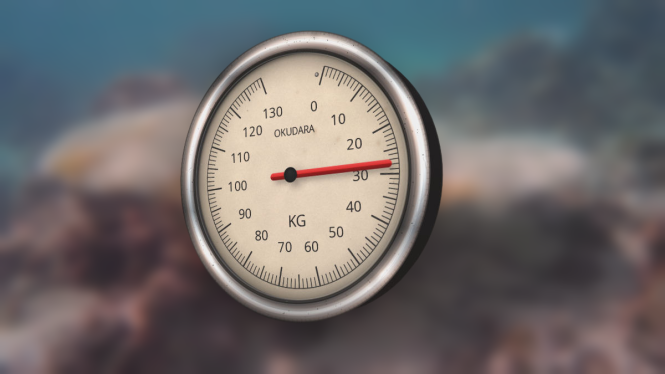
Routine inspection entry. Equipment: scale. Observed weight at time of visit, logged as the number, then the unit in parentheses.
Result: 28 (kg)
